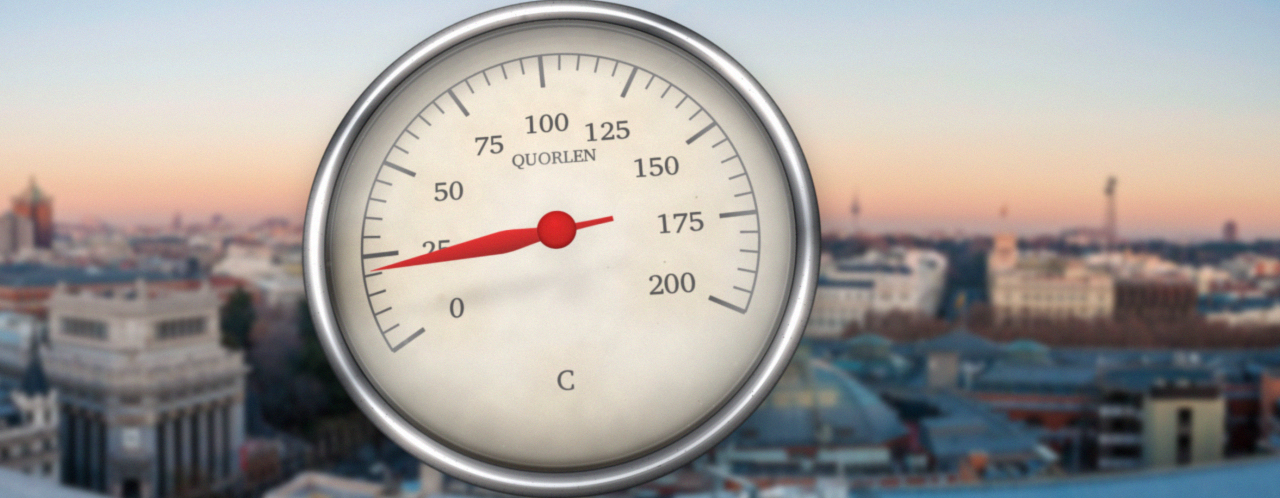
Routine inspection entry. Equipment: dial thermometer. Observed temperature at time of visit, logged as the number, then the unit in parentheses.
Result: 20 (°C)
